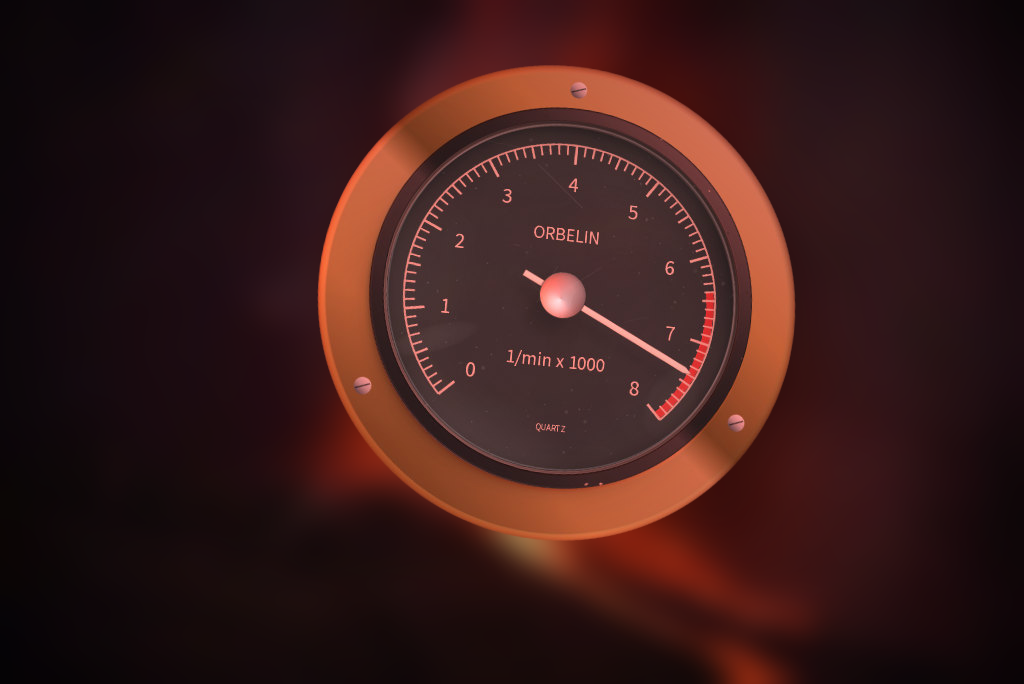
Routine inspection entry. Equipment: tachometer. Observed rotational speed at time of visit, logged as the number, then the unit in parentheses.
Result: 7400 (rpm)
